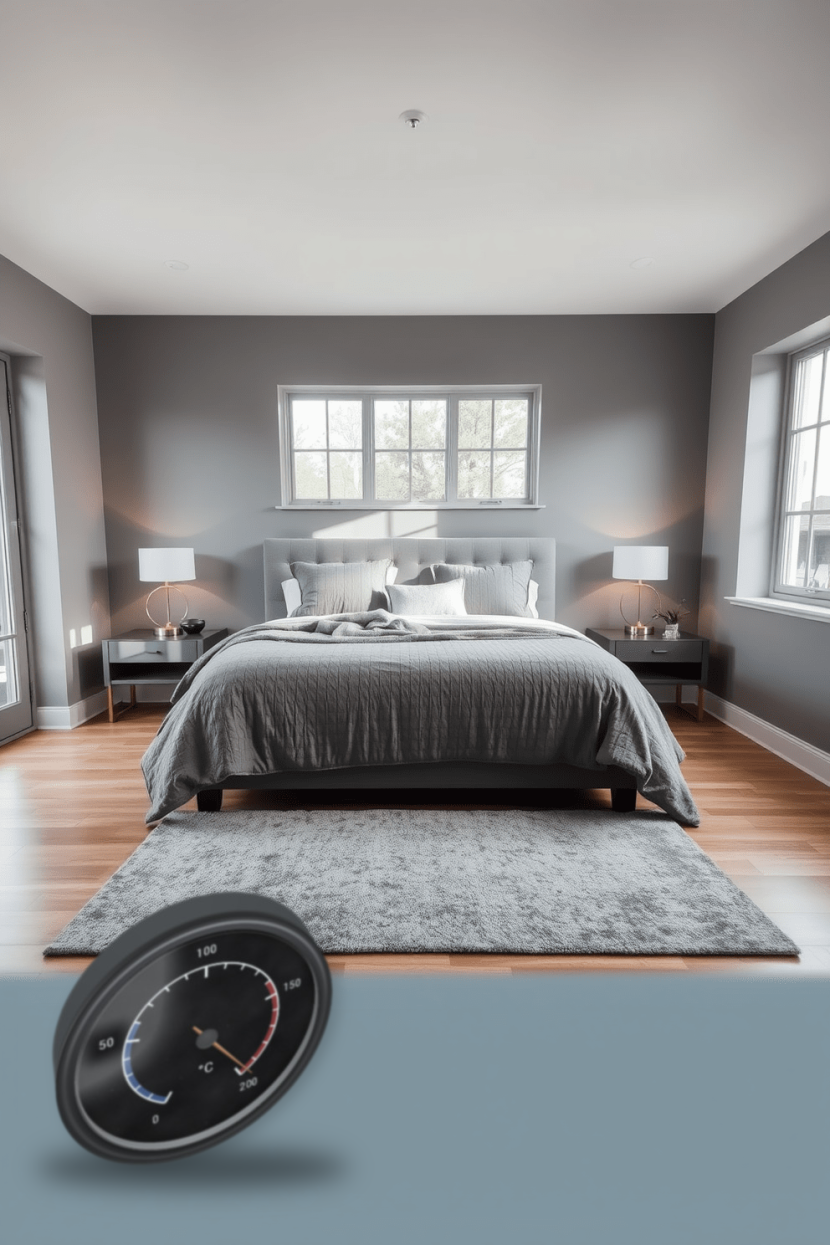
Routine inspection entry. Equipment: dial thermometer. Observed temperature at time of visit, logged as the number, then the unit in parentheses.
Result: 195 (°C)
